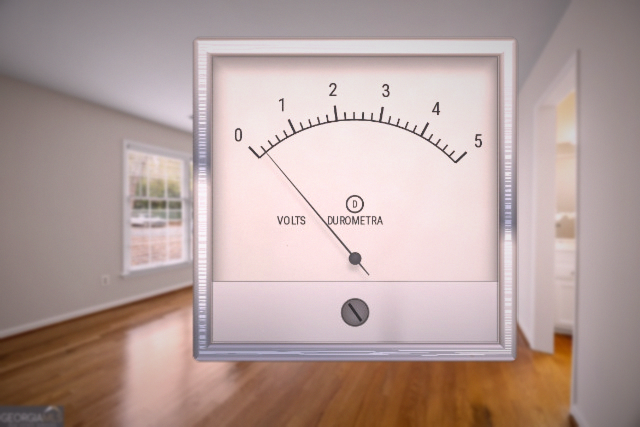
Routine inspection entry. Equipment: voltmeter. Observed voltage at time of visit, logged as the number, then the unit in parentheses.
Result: 0.2 (V)
